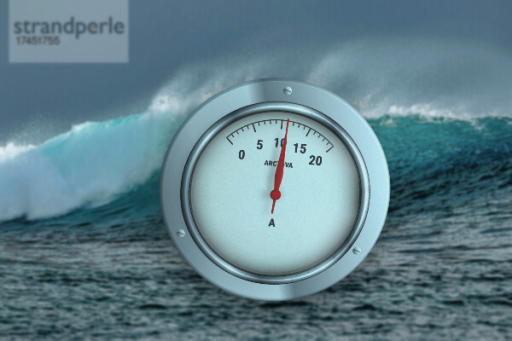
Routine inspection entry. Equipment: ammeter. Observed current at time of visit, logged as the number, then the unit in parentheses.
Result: 11 (A)
